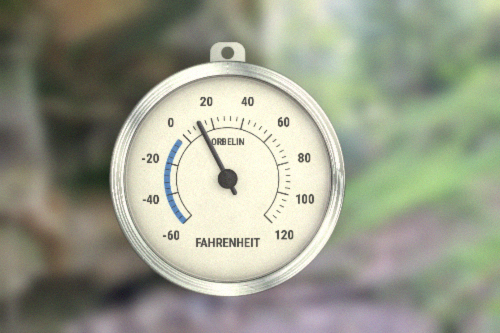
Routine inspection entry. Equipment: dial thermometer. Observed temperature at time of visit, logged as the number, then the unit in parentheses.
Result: 12 (°F)
